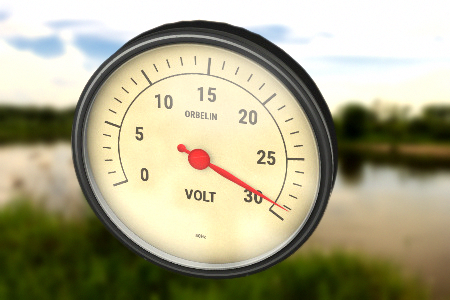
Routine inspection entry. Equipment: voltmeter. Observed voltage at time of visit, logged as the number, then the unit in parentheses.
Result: 29 (V)
